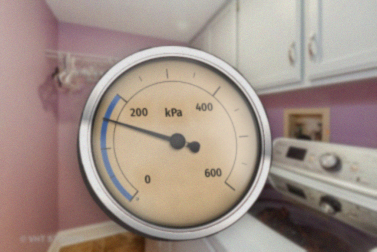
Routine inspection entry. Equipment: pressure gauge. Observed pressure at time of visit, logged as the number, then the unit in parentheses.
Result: 150 (kPa)
